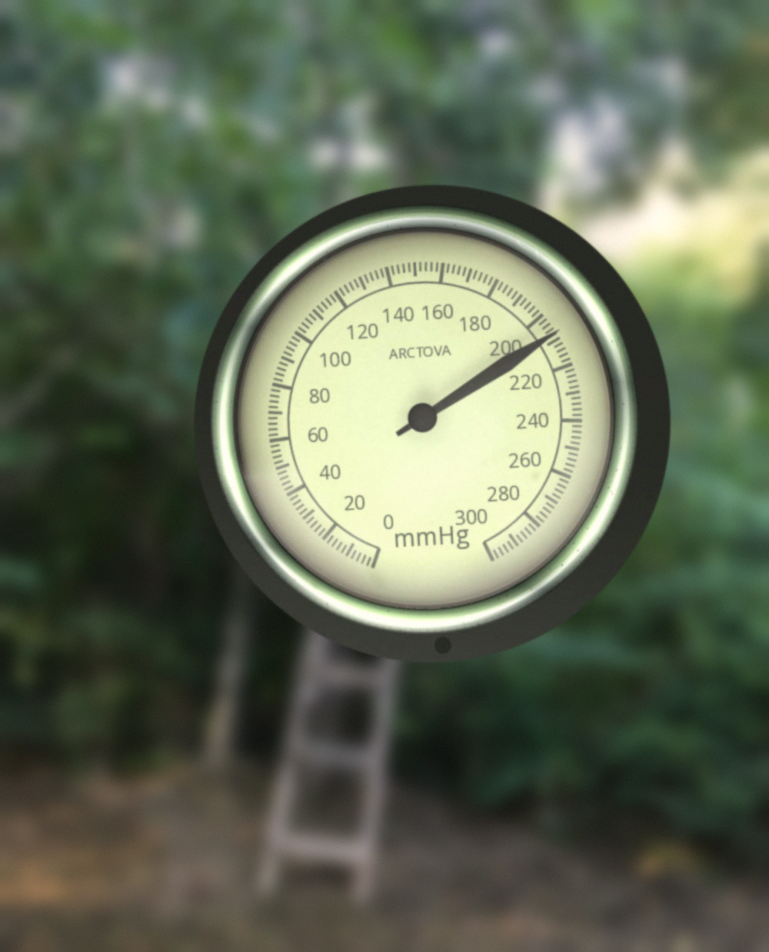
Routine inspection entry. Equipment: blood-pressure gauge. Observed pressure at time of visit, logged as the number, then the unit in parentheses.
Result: 208 (mmHg)
